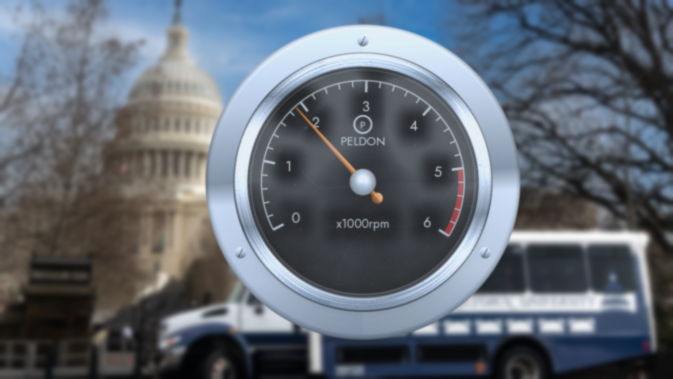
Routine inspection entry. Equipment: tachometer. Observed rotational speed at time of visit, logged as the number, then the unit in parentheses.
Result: 1900 (rpm)
